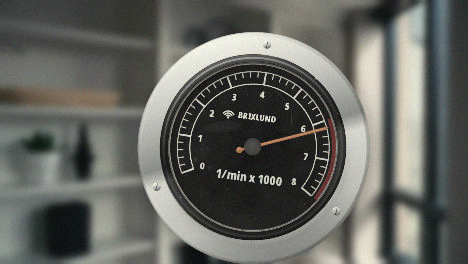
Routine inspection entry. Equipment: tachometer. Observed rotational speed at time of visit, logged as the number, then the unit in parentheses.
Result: 6200 (rpm)
